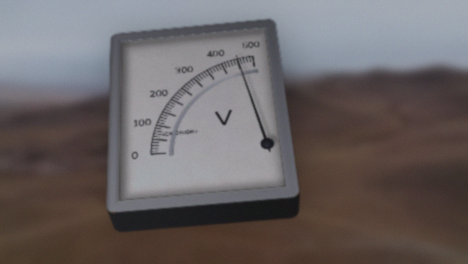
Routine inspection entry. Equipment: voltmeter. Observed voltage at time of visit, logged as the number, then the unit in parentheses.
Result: 450 (V)
